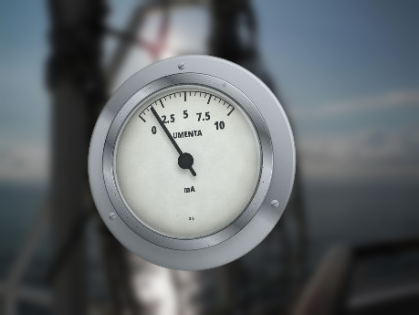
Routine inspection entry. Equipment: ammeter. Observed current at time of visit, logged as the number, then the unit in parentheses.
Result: 1.5 (mA)
